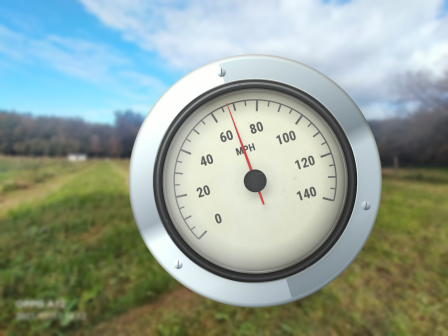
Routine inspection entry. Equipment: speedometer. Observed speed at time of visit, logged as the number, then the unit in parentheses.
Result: 67.5 (mph)
